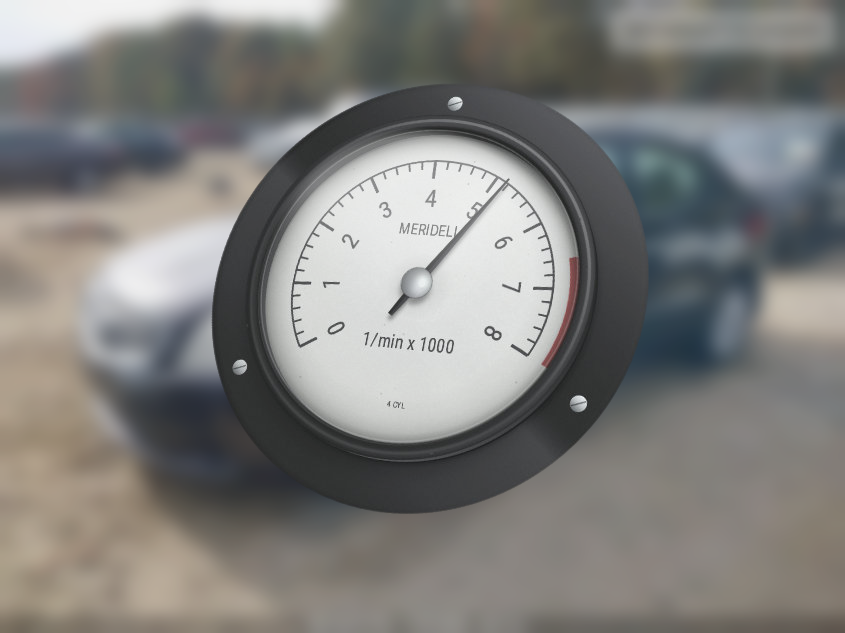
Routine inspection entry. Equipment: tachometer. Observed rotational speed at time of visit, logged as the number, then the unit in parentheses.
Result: 5200 (rpm)
